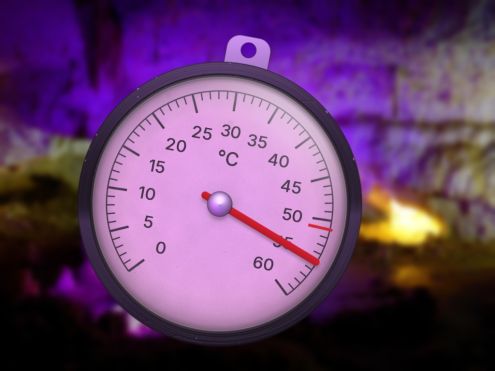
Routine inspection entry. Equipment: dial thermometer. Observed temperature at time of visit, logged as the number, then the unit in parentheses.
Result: 55 (°C)
